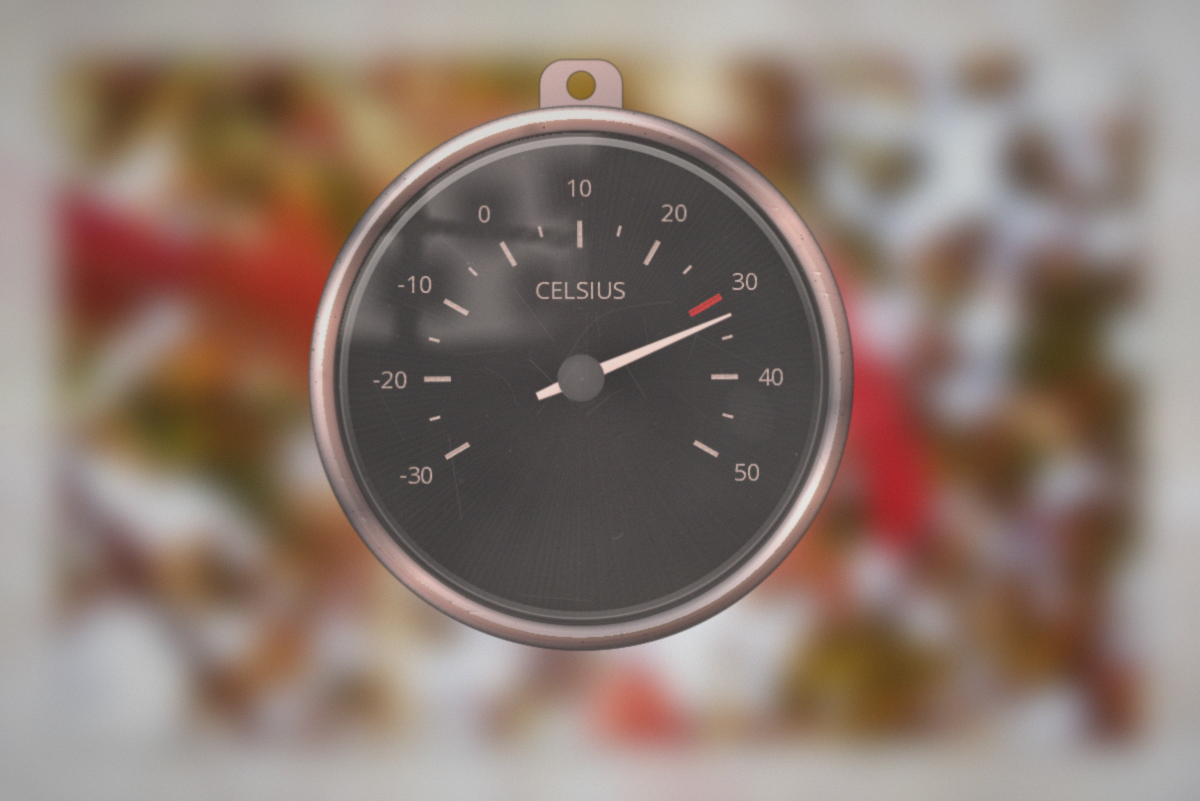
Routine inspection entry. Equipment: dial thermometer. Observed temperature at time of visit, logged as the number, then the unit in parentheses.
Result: 32.5 (°C)
